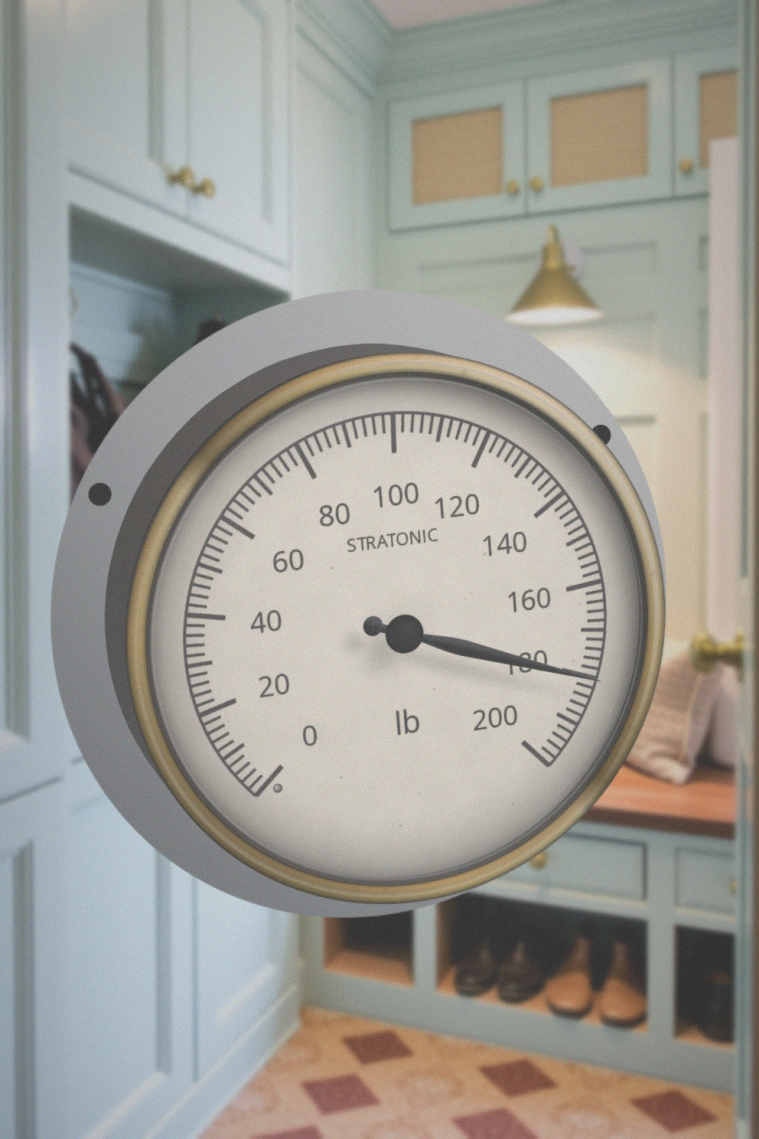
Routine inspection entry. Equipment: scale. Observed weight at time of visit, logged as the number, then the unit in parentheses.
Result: 180 (lb)
